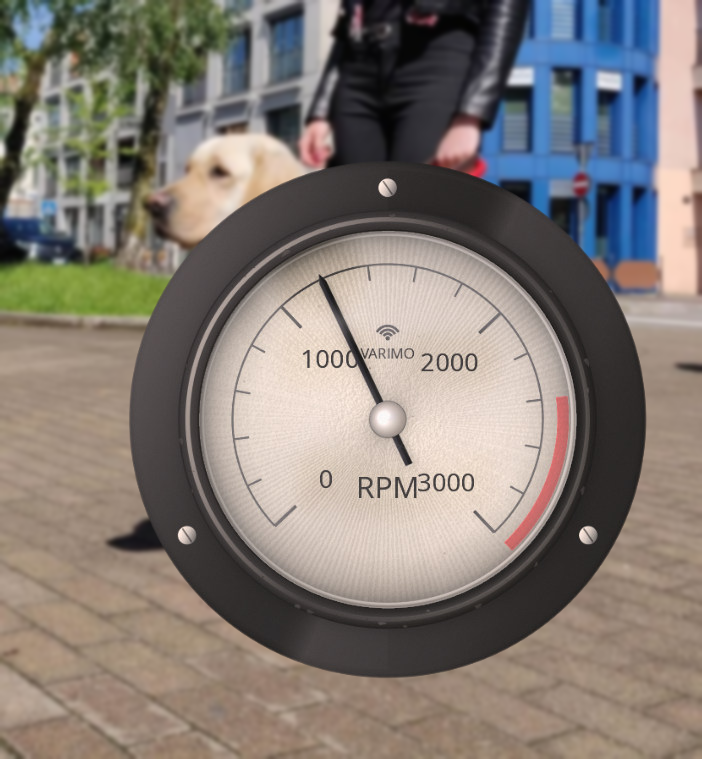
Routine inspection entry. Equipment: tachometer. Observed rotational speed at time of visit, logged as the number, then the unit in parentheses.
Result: 1200 (rpm)
